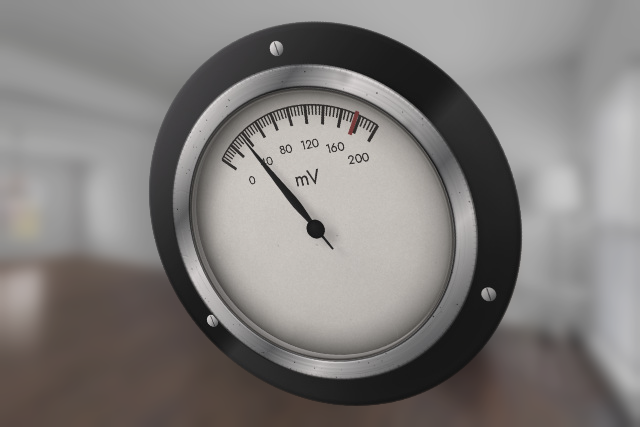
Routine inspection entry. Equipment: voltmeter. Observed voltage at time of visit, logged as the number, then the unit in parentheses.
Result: 40 (mV)
